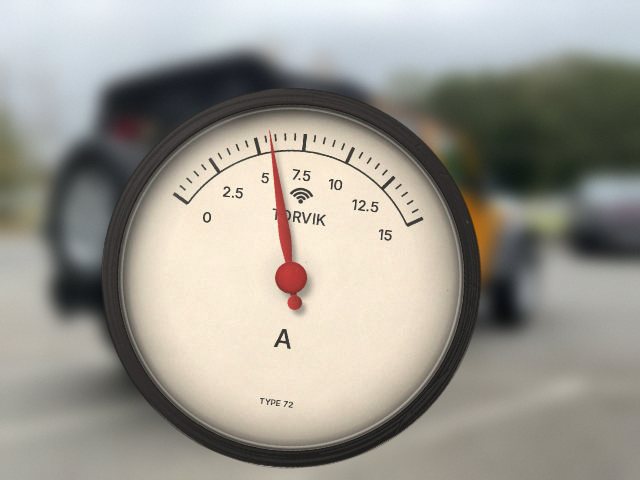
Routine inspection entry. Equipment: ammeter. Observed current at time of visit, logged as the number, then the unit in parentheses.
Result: 5.75 (A)
